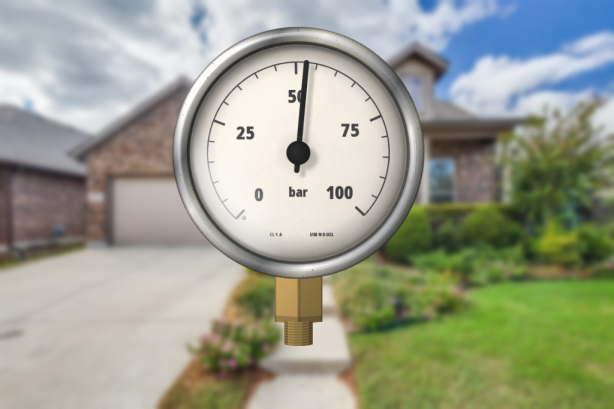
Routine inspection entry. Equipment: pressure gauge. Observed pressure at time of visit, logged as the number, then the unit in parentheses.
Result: 52.5 (bar)
